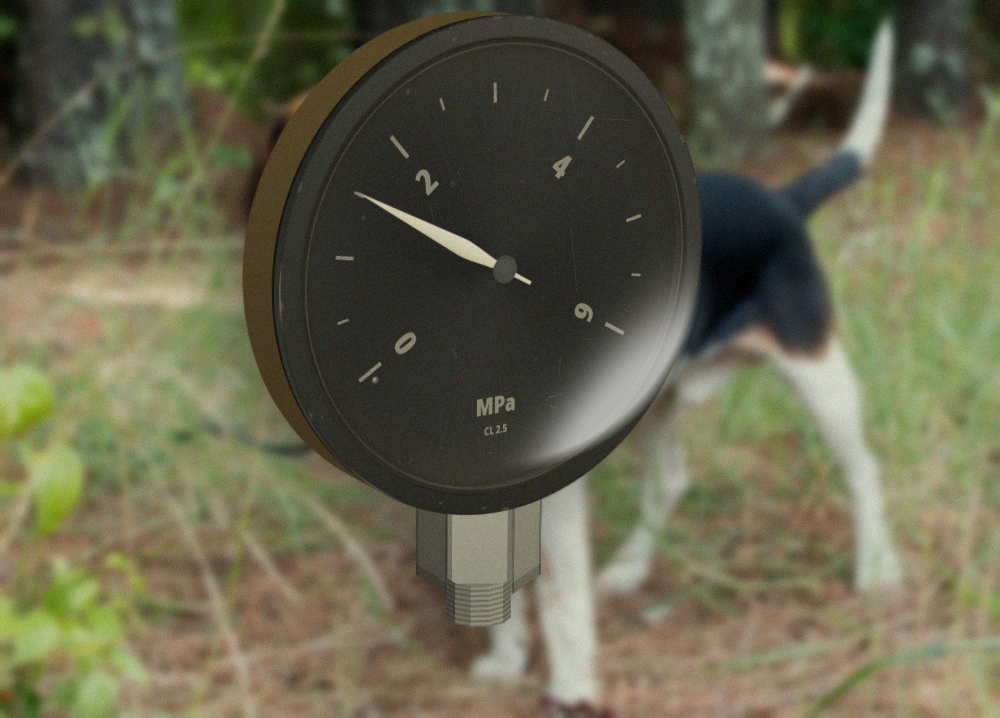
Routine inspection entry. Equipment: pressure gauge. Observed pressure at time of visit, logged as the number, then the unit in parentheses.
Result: 1.5 (MPa)
